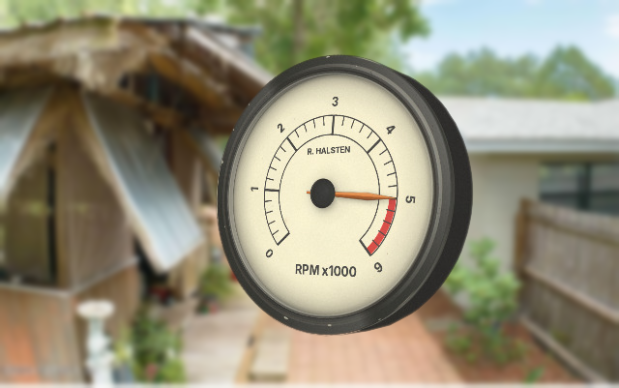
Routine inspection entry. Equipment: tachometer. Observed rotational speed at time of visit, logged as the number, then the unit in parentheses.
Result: 5000 (rpm)
